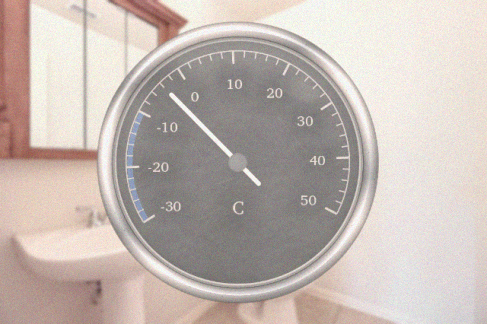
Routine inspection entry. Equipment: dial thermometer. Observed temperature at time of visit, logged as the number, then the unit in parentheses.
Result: -4 (°C)
